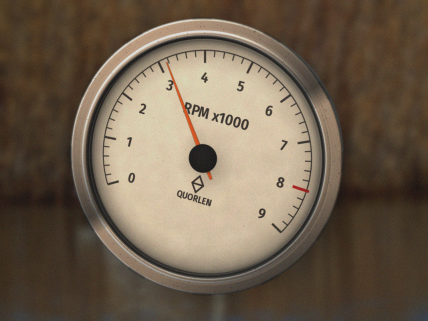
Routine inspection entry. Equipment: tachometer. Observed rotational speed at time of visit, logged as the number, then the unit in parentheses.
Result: 3200 (rpm)
